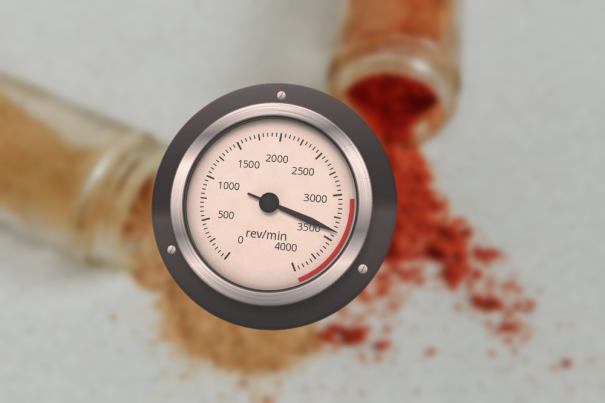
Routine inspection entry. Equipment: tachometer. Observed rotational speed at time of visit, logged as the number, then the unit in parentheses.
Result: 3400 (rpm)
